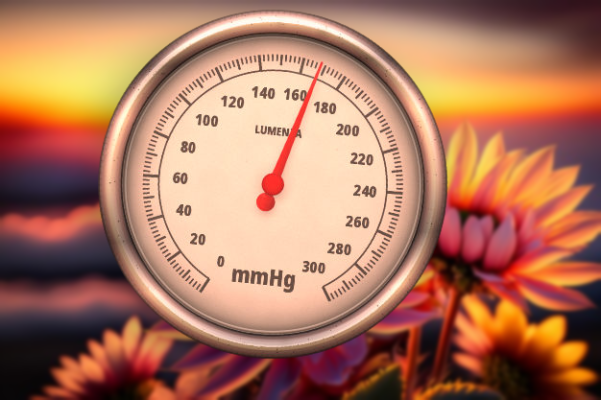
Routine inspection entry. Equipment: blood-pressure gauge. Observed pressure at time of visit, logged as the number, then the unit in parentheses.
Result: 168 (mmHg)
